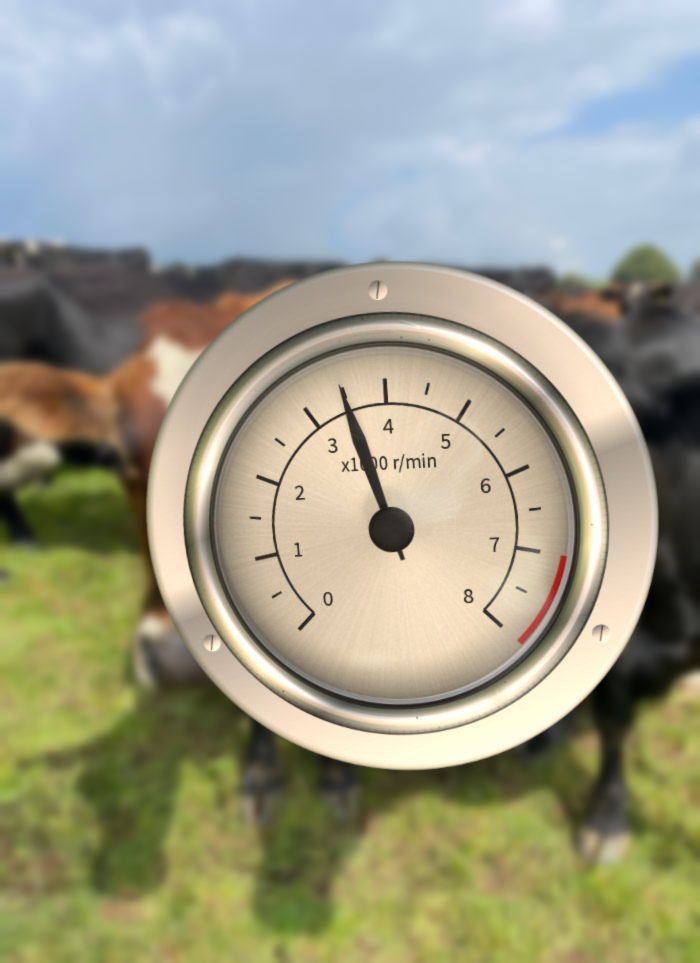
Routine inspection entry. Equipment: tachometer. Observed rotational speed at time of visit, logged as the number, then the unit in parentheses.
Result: 3500 (rpm)
